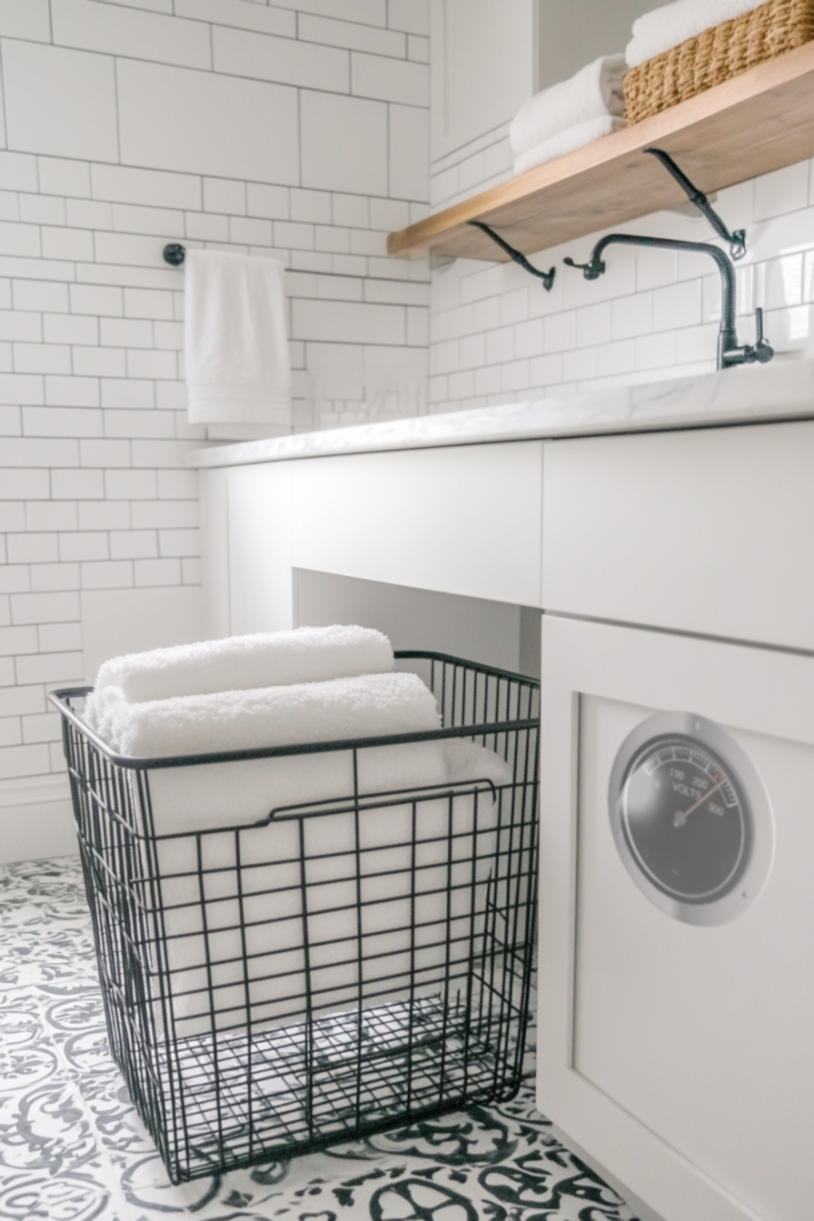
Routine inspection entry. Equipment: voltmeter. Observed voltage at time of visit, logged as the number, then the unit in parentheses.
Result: 250 (V)
